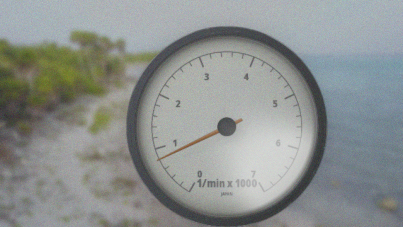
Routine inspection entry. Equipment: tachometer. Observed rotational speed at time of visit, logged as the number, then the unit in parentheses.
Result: 800 (rpm)
